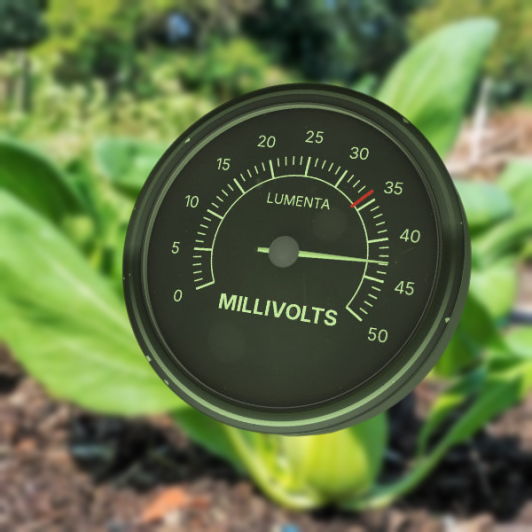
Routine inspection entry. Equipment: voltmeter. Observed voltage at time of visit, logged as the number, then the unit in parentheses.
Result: 43 (mV)
